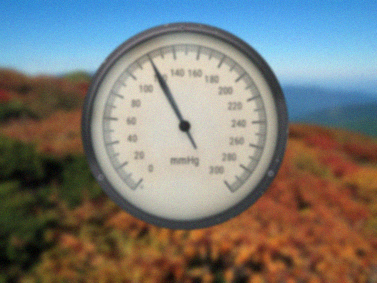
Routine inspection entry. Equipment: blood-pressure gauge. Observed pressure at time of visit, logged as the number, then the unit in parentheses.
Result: 120 (mmHg)
